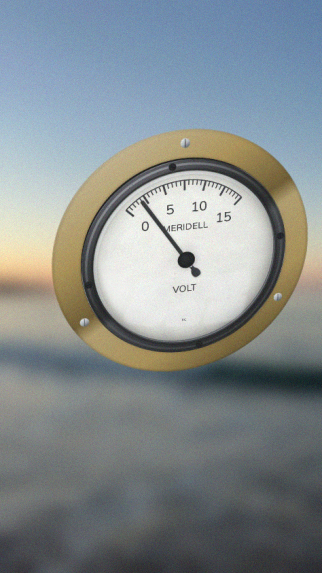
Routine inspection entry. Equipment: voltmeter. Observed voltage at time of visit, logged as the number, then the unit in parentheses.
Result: 2 (V)
